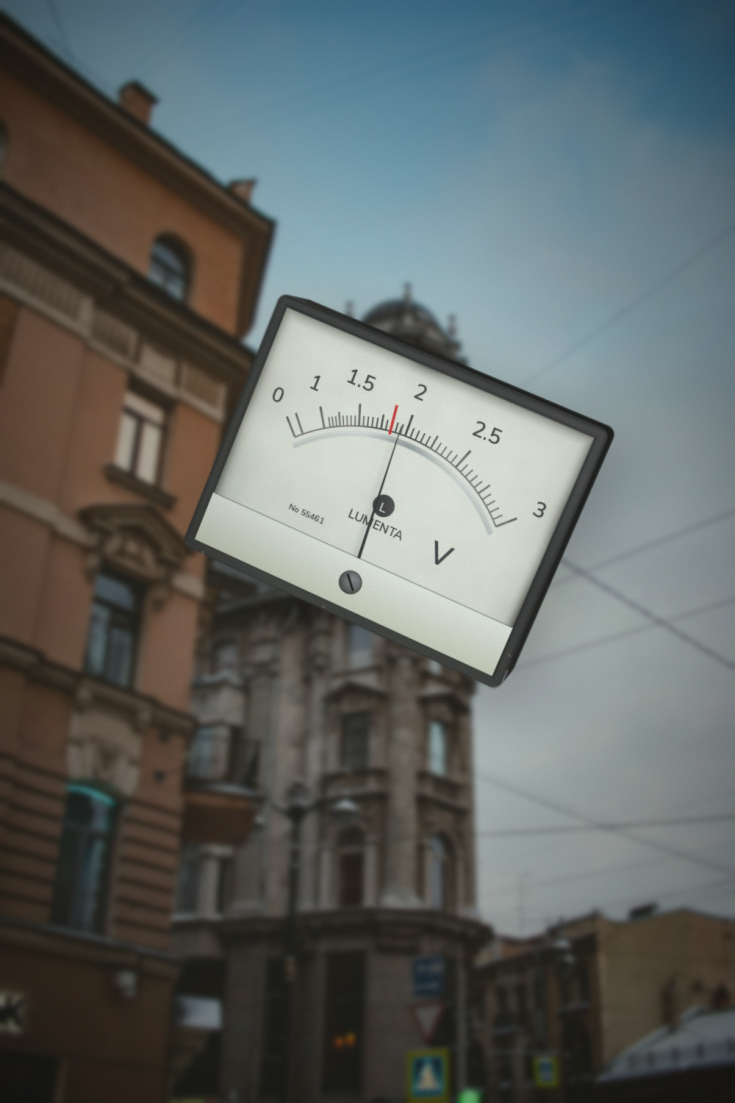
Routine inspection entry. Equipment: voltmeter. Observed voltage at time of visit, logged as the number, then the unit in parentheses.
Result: 1.95 (V)
